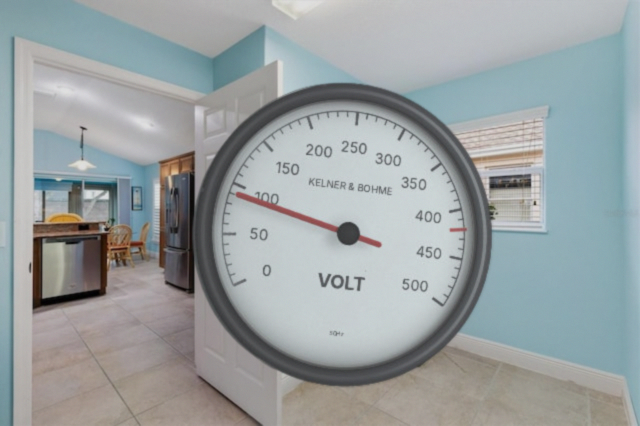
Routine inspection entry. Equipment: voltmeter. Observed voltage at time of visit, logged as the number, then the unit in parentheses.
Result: 90 (V)
